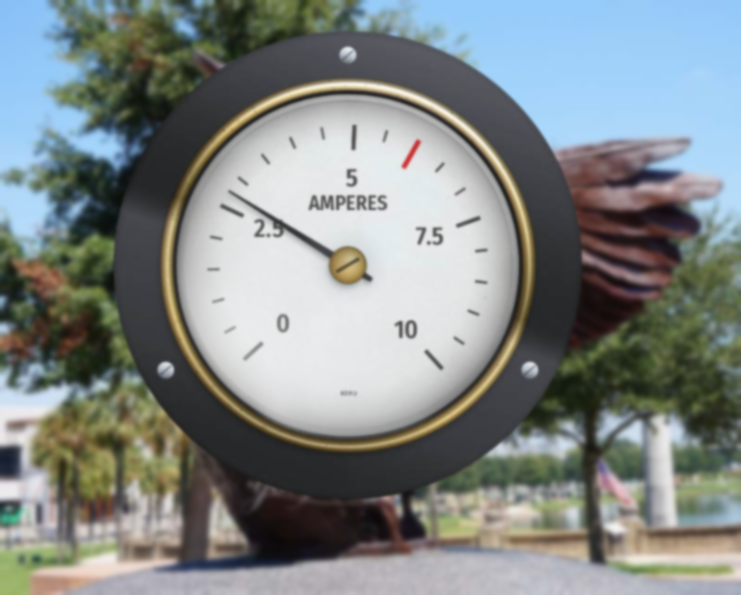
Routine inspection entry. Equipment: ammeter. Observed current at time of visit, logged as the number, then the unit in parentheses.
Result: 2.75 (A)
